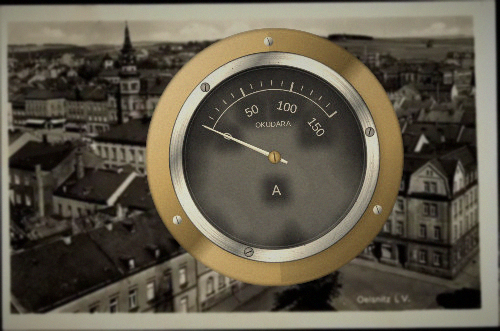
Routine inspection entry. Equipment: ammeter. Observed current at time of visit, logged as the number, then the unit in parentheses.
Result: 0 (A)
